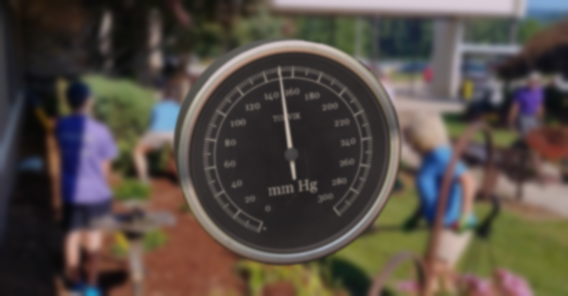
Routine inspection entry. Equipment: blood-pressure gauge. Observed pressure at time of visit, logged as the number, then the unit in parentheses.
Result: 150 (mmHg)
